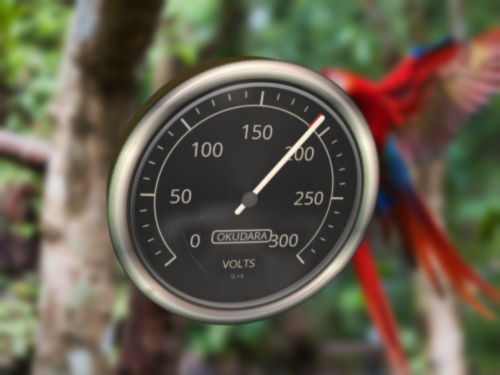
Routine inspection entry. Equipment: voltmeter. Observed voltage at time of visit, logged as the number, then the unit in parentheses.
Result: 190 (V)
